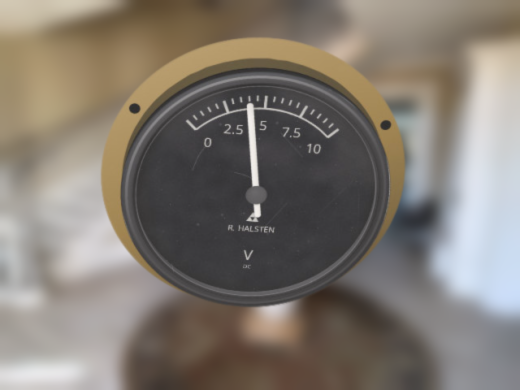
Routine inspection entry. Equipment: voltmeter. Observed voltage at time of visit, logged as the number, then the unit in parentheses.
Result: 4 (V)
